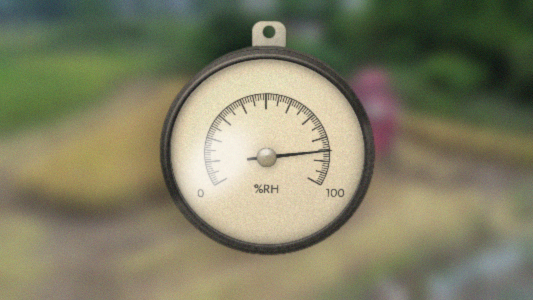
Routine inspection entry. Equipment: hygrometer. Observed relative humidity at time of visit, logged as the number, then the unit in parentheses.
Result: 85 (%)
